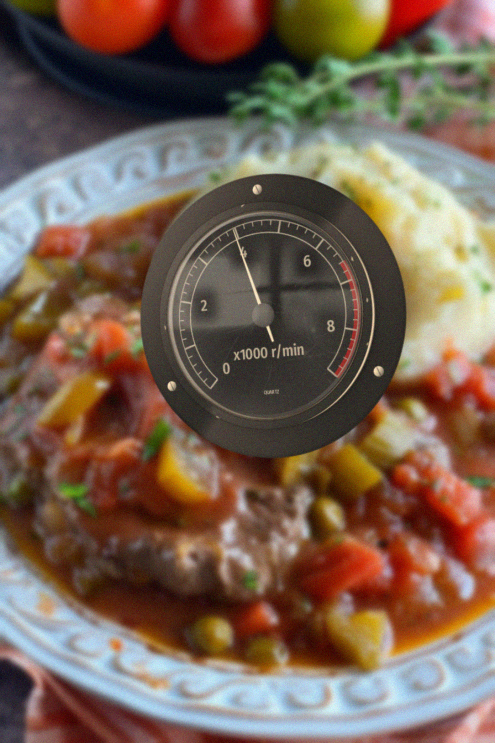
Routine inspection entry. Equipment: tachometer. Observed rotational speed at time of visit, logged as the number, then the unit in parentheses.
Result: 4000 (rpm)
